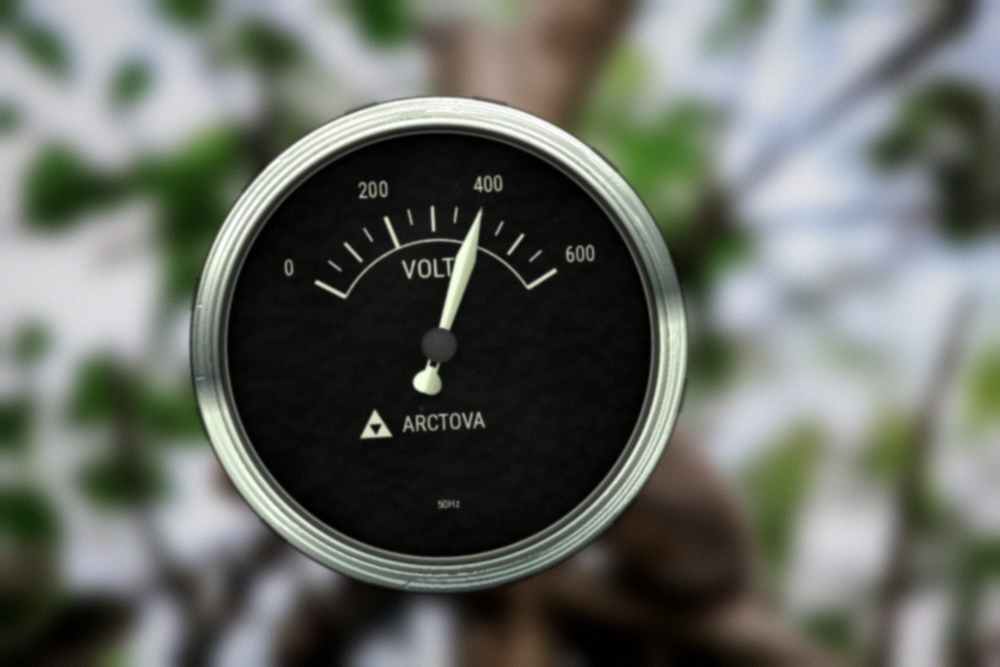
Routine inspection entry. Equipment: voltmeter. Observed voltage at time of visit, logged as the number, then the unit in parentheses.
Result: 400 (V)
